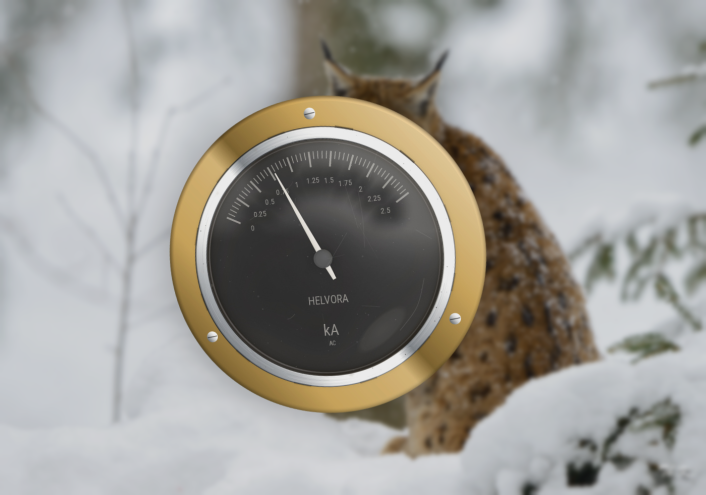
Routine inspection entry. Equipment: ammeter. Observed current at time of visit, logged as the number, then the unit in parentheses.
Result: 0.8 (kA)
